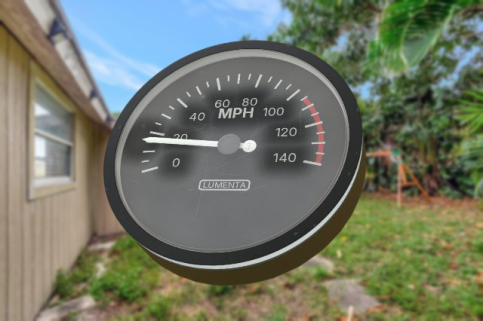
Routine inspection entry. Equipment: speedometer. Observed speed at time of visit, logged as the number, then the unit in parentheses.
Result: 15 (mph)
